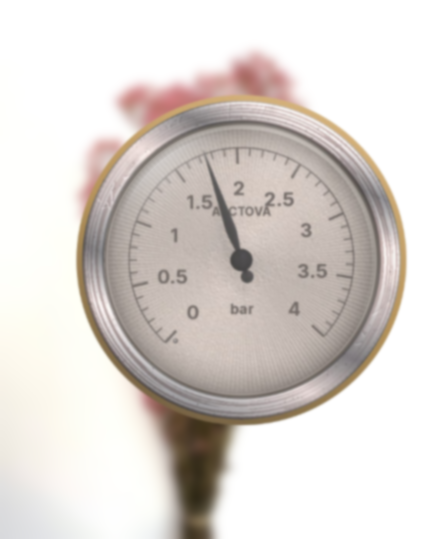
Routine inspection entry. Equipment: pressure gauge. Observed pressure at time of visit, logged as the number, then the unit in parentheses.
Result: 1.75 (bar)
